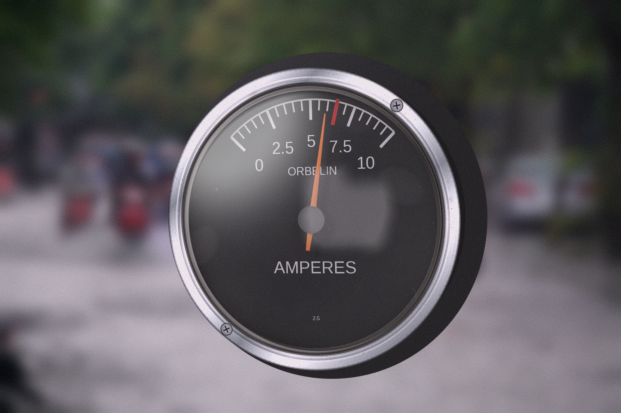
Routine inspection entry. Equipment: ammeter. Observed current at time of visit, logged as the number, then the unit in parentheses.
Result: 6 (A)
